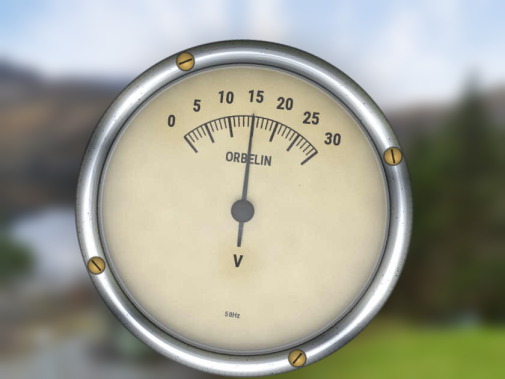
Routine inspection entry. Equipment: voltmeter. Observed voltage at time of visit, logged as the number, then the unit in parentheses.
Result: 15 (V)
